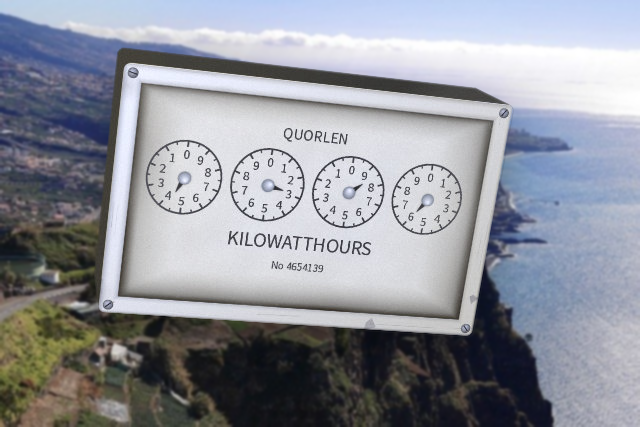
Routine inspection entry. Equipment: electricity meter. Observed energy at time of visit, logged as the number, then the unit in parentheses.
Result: 4286 (kWh)
